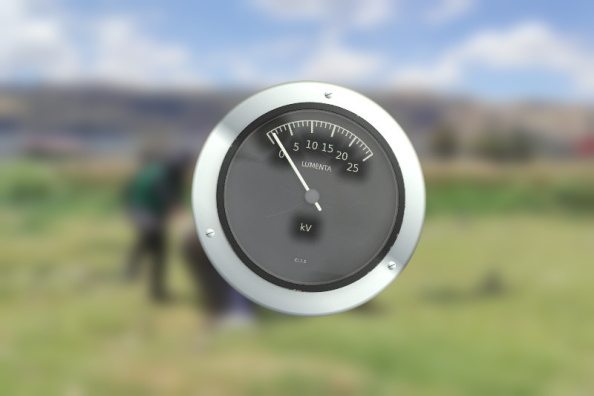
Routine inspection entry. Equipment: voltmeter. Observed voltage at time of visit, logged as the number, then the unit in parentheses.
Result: 1 (kV)
